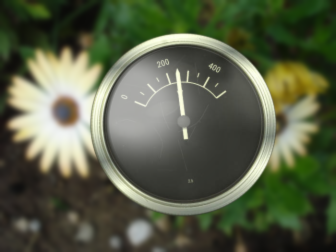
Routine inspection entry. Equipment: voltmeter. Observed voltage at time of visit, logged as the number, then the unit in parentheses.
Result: 250 (V)
